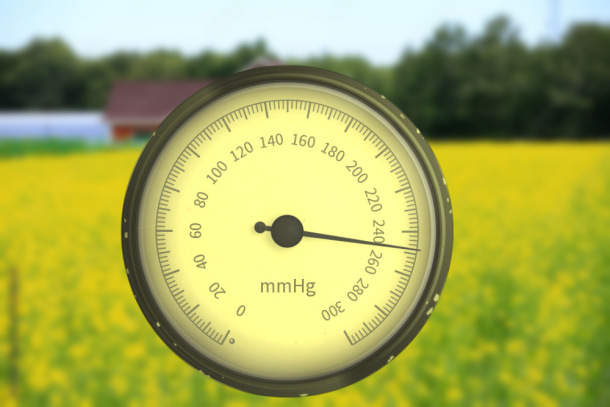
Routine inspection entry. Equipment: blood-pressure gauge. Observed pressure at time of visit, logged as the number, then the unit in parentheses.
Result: 248 (mmHg)
